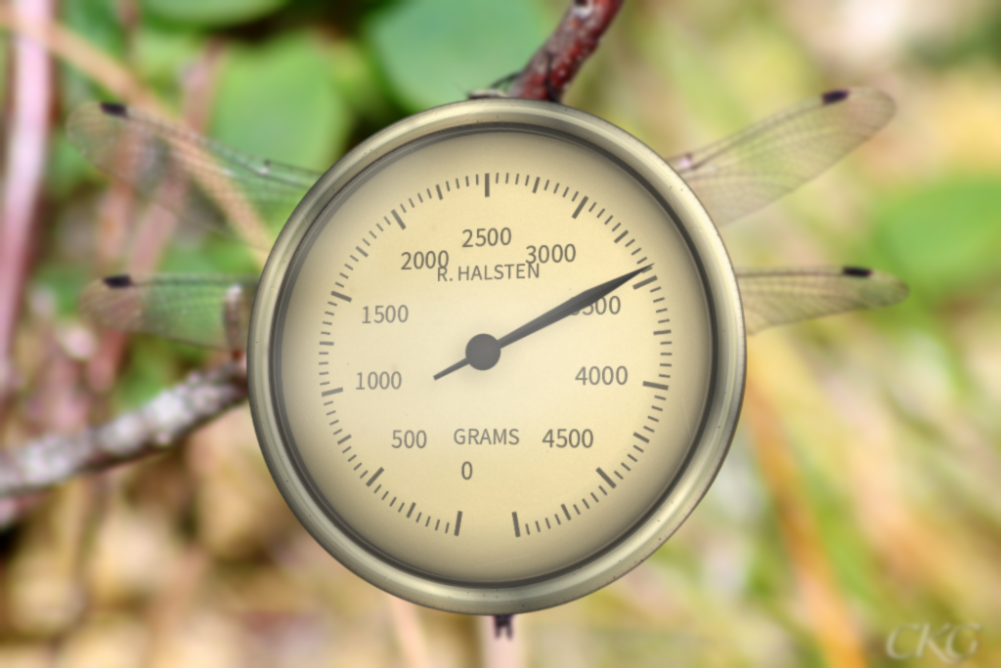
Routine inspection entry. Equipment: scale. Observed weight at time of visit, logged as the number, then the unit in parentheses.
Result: 3450 (g)
